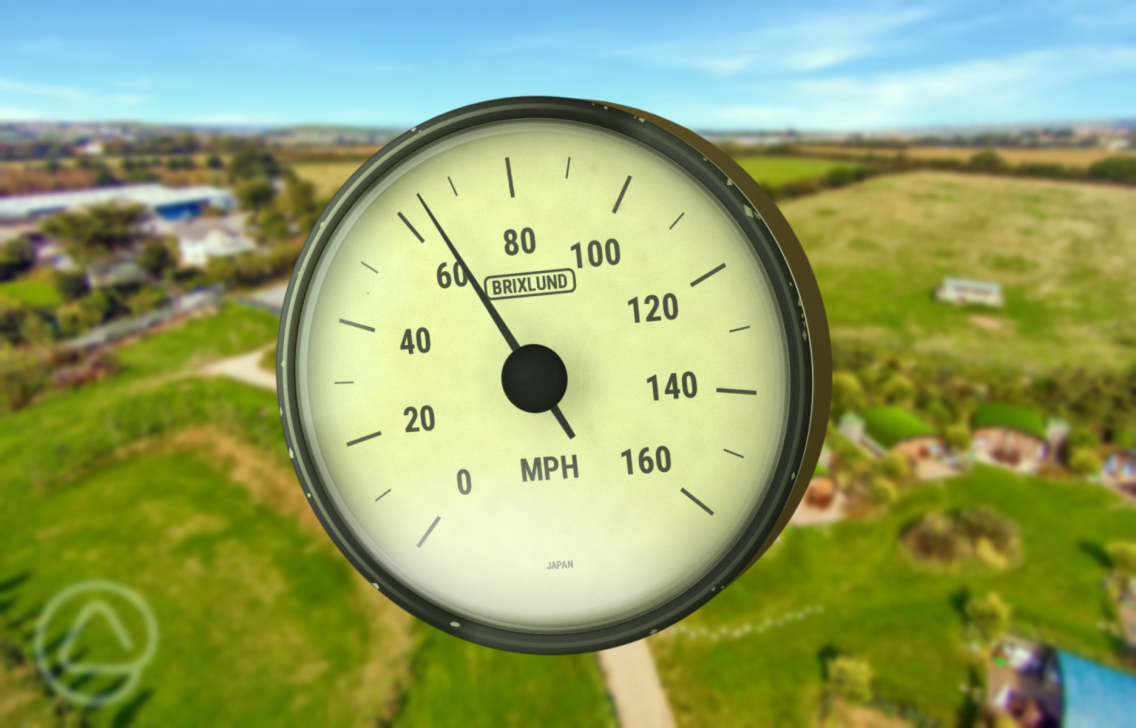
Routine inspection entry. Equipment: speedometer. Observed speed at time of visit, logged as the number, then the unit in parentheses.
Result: 65 (mph)
